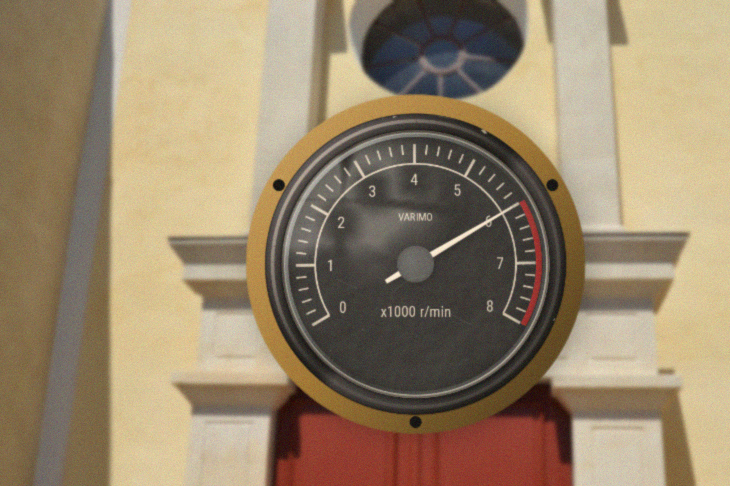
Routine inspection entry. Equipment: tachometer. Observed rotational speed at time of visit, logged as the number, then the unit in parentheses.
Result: 6000 (rpm)
